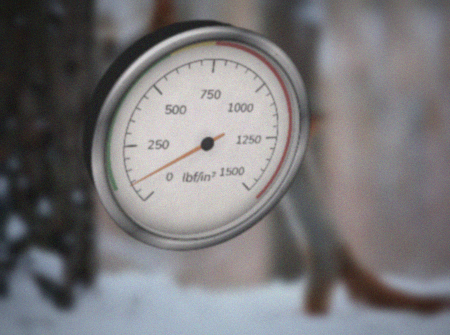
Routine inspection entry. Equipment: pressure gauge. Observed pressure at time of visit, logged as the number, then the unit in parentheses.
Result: 100 (psi)
